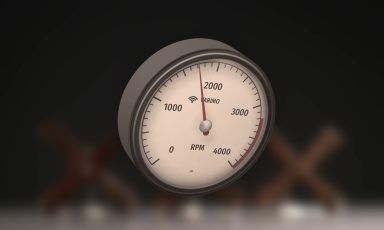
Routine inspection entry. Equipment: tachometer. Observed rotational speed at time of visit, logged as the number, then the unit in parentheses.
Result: 1700 (rpm)
